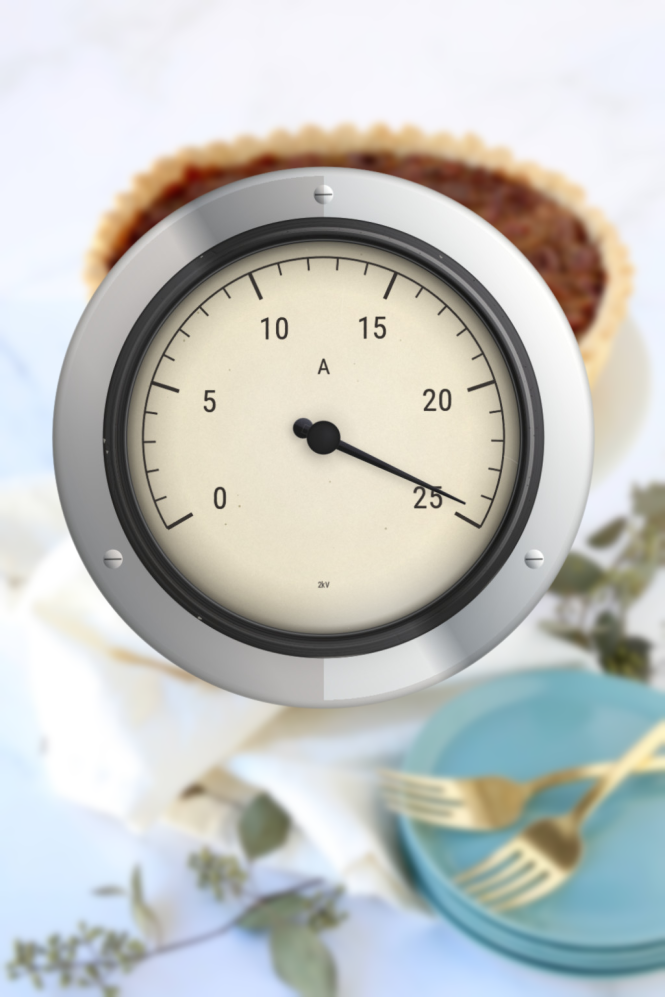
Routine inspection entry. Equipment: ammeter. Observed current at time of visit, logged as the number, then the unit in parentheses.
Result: 24.5 (A)
